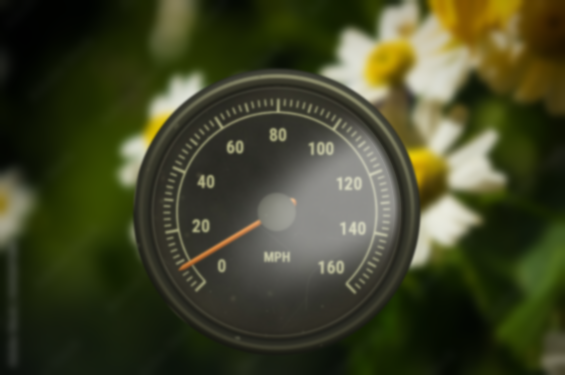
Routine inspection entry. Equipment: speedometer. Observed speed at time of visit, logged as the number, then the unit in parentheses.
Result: 8 (mph)
